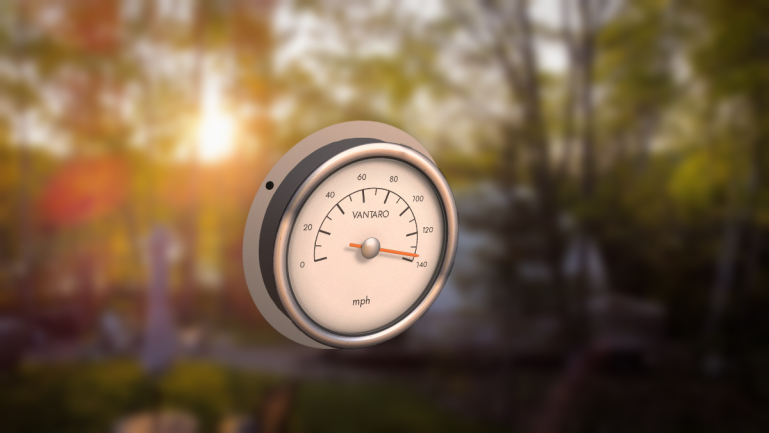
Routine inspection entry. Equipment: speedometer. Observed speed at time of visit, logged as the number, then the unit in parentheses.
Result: 135 (mph)
